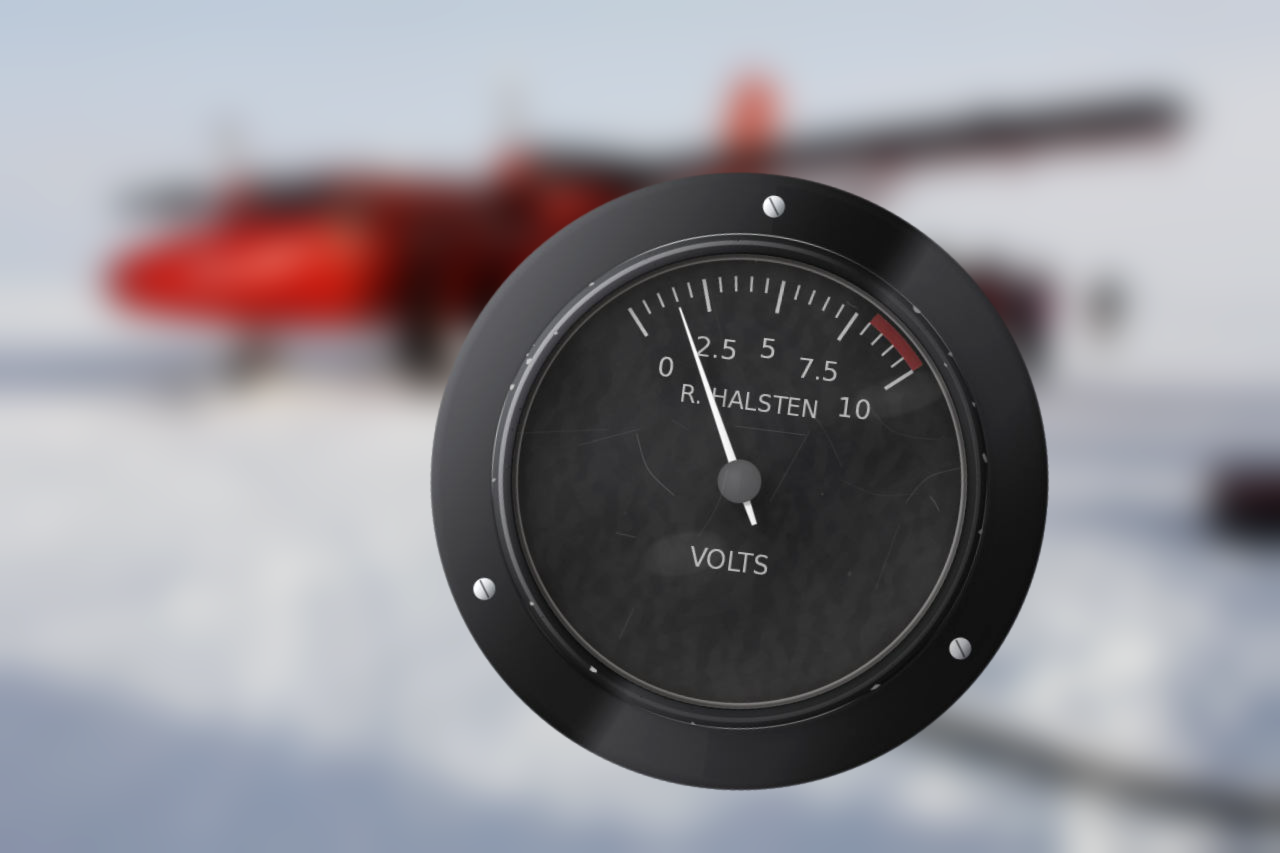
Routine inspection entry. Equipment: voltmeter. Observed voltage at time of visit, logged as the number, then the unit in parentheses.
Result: 1.5 (V)
